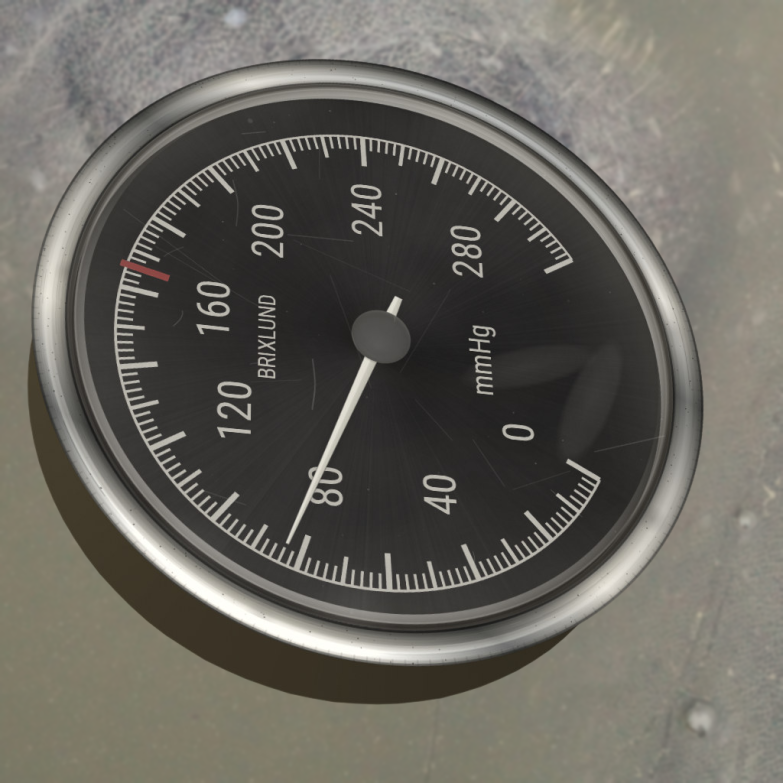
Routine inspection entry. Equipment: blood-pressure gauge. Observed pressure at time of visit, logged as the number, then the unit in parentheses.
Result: 84 (mmHg)
